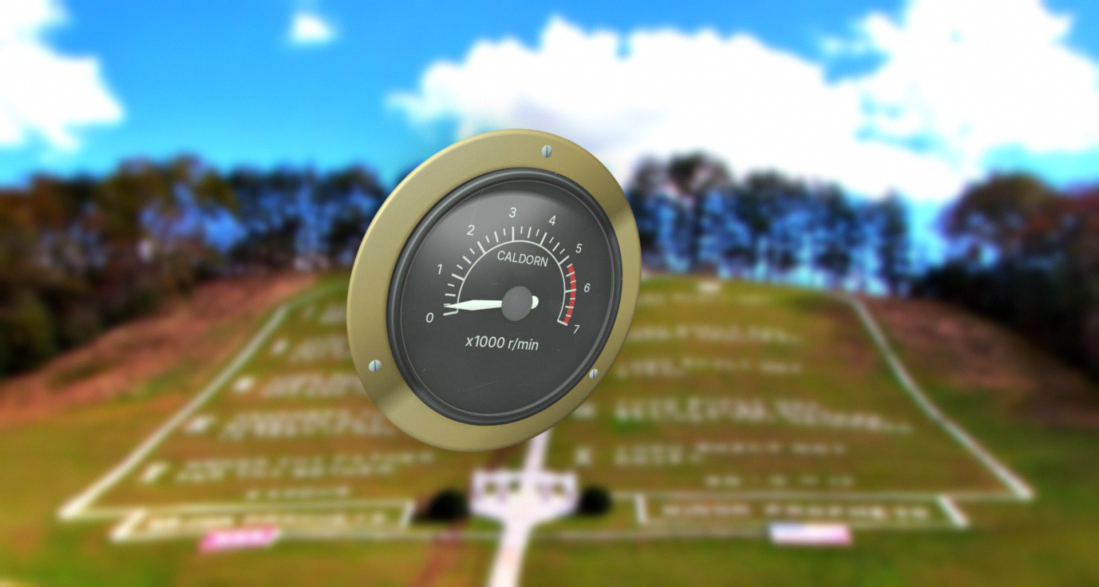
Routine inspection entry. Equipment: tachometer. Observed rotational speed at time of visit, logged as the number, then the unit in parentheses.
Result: 250 (rpm)
